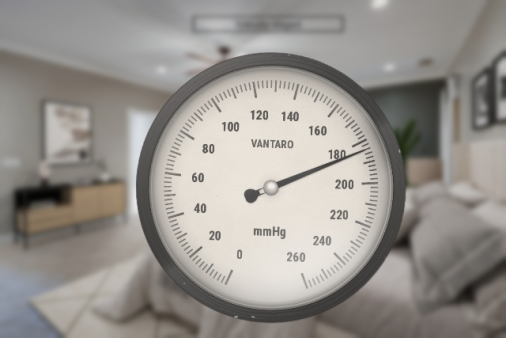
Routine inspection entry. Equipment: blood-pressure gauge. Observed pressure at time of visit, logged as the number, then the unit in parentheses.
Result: 184 (mmHg)
